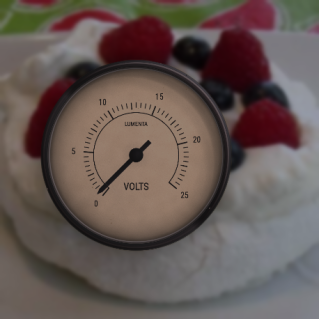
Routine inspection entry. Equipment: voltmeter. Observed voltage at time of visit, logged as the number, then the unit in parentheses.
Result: 0.5 (V)
